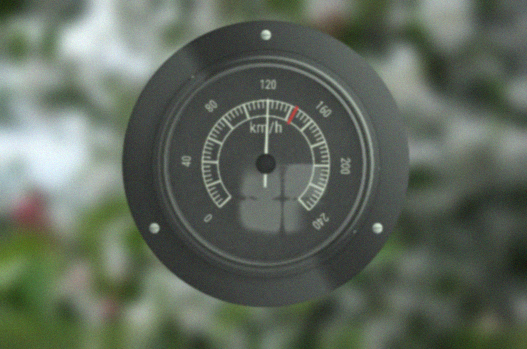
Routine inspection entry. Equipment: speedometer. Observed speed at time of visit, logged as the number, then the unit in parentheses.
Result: 120 (km/h)
